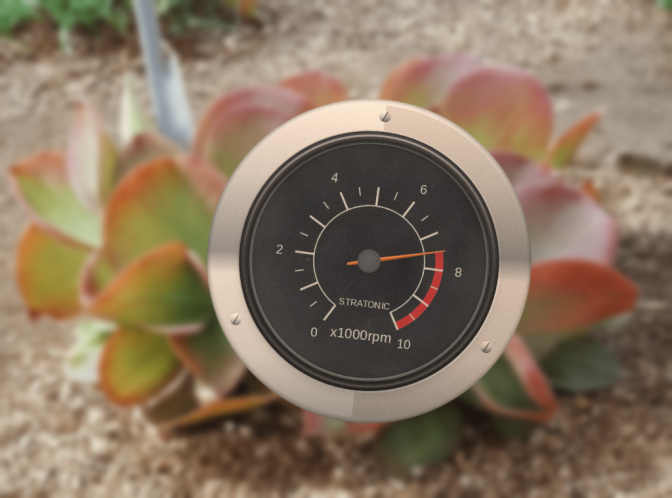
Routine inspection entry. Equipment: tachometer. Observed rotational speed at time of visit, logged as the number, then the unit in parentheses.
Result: 7500 (rpm)
